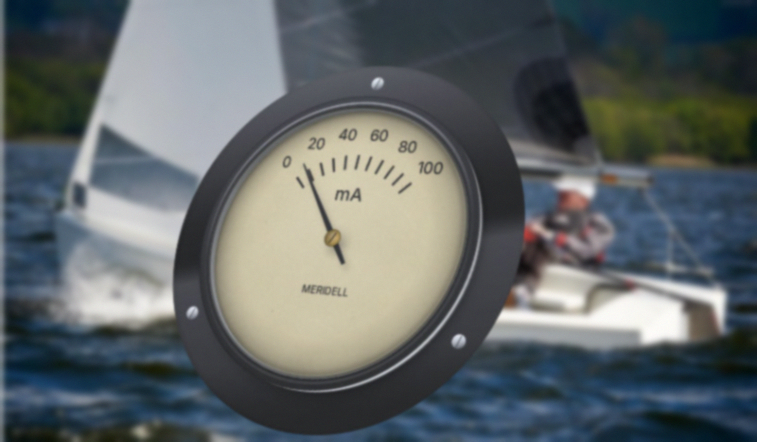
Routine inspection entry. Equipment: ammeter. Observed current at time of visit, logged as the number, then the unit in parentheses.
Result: 10 (mA)
